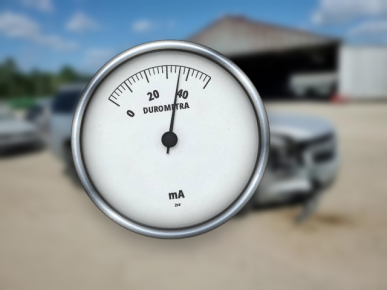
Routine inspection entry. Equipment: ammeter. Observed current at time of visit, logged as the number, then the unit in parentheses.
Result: 36 (mA)
